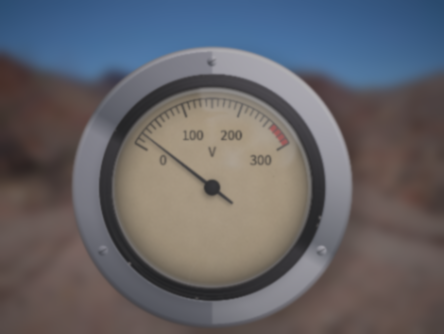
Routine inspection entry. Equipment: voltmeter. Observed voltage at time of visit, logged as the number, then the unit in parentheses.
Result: 20 (V)
